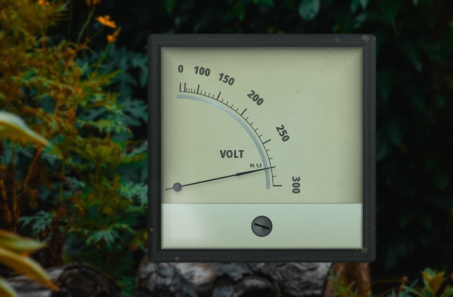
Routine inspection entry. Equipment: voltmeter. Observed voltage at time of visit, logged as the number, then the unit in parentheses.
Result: 280 (V)
